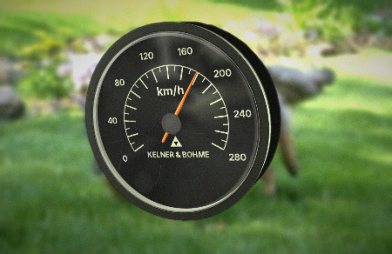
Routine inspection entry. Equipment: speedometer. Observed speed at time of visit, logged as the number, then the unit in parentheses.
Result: 180 (km/h)
